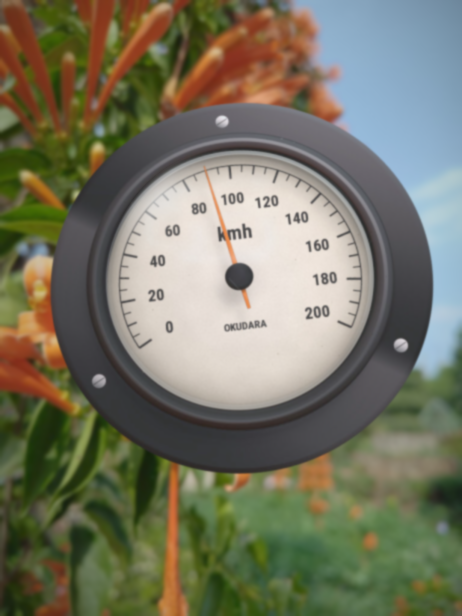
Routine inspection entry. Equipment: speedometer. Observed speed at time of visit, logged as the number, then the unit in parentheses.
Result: 90 (km/h)
